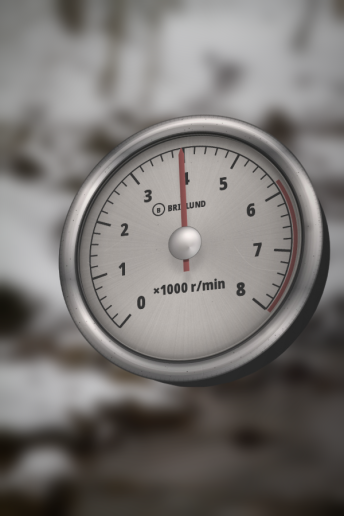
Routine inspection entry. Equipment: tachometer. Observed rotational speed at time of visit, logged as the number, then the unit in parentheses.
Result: 4000 (rpm)
